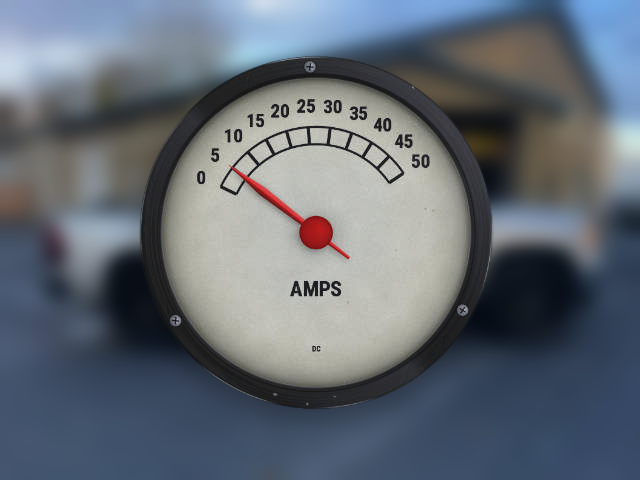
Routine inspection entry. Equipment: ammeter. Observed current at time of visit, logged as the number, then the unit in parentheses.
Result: 5 (A)
